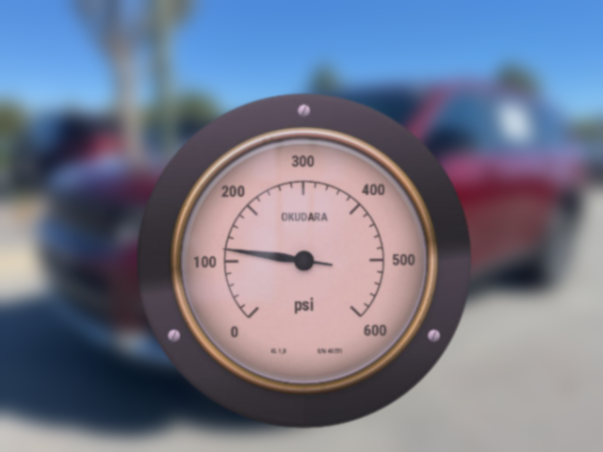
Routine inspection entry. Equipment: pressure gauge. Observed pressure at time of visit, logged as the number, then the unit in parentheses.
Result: 120 (psi)
